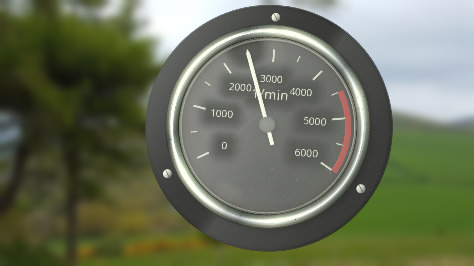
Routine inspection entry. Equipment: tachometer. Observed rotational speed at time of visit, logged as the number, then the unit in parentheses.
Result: 2500 (rpm)
